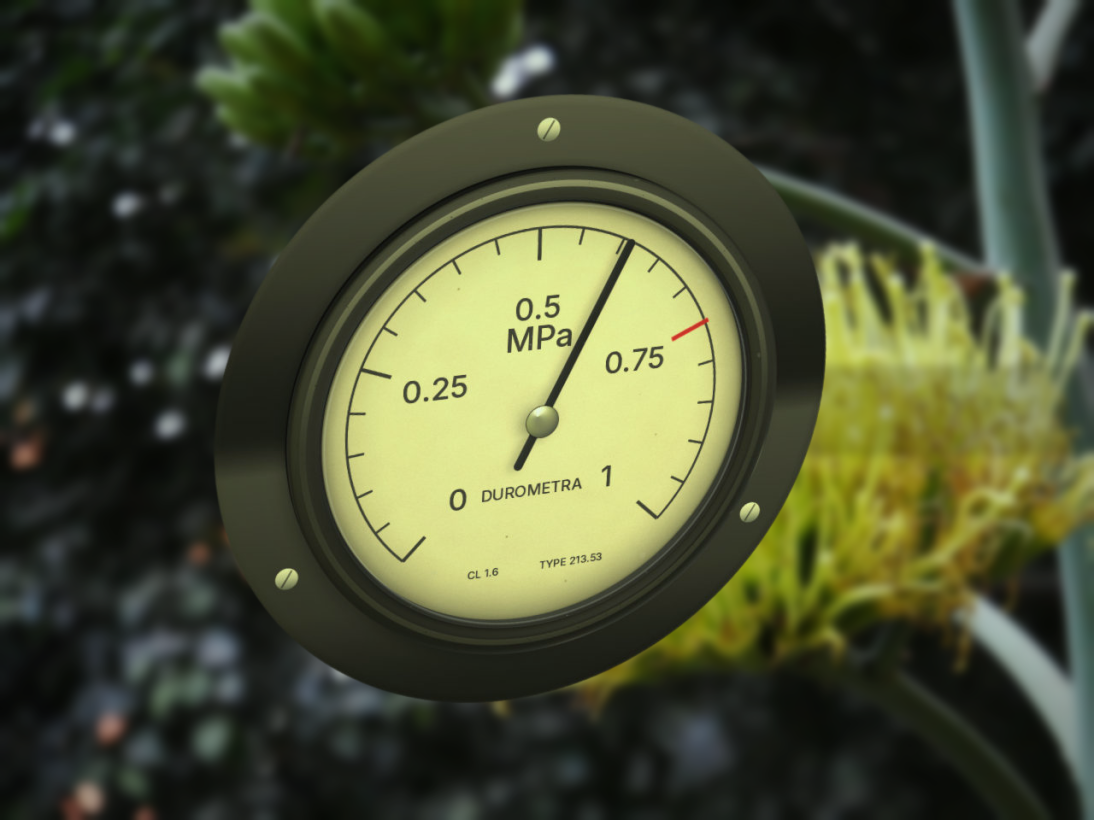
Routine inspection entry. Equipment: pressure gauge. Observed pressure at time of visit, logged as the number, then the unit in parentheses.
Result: 0.6 (MPa)
